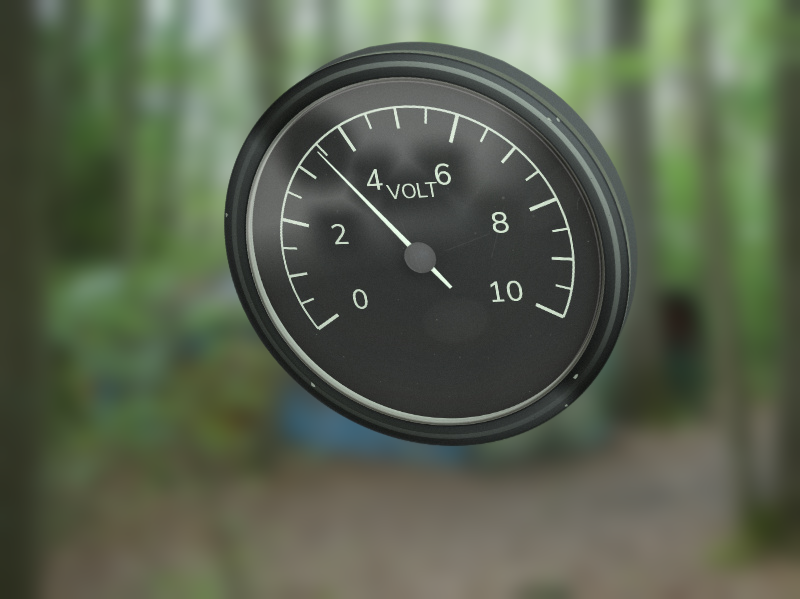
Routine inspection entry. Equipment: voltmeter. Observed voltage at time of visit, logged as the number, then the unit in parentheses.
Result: 3.5 (V)
